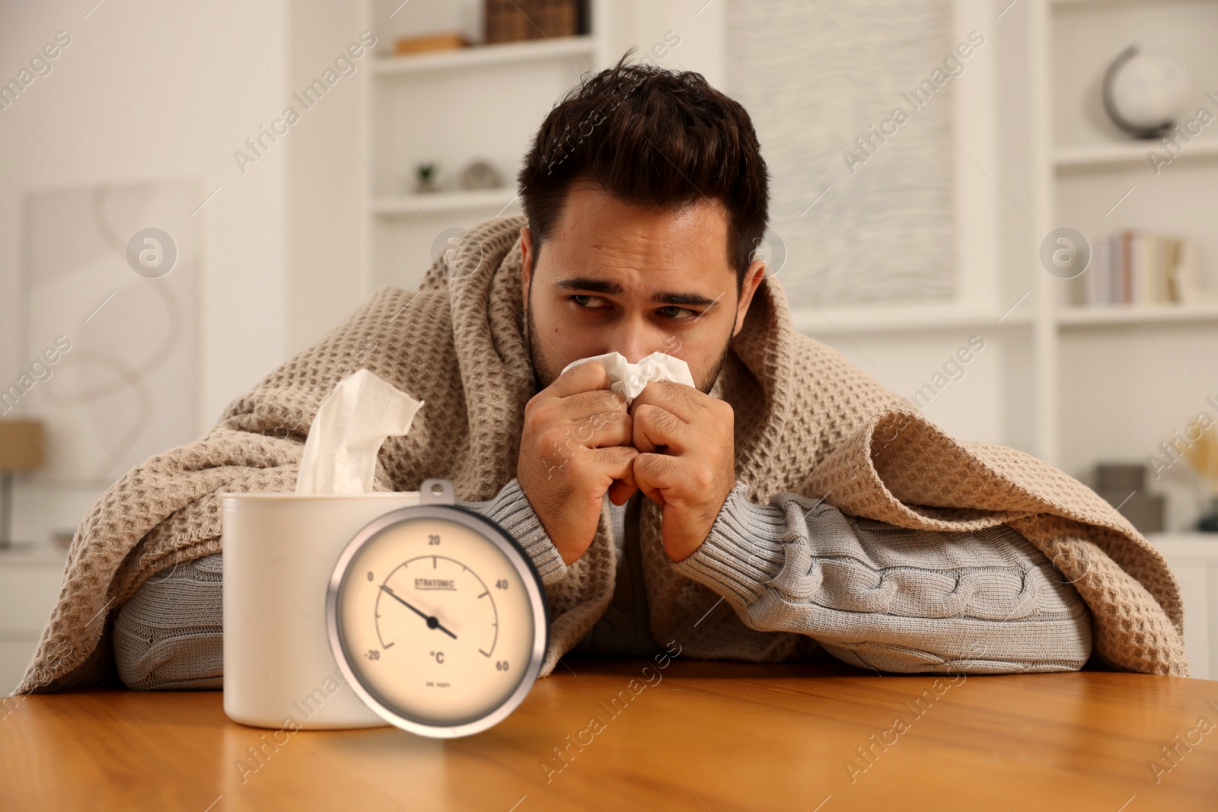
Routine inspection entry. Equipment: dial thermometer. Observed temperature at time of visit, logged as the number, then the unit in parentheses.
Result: 0 (°C)
